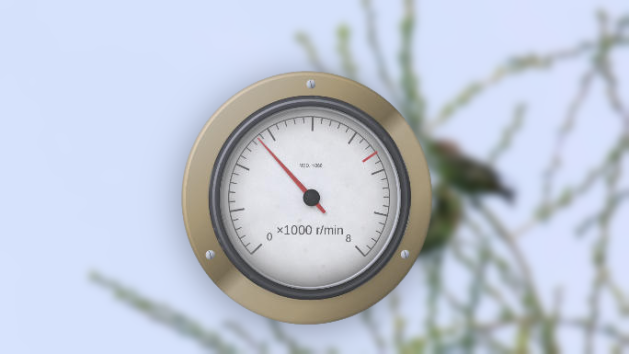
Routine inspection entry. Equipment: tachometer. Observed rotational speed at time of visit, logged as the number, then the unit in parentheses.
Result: 2700 (rpm)
